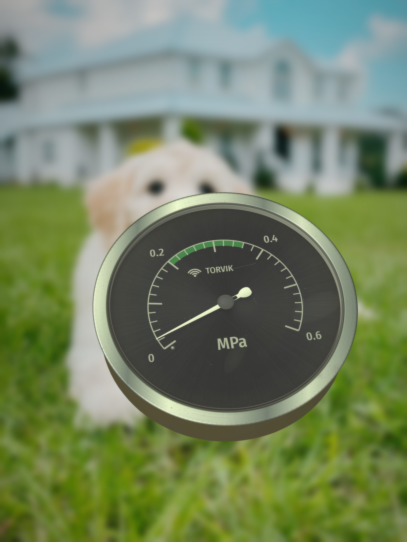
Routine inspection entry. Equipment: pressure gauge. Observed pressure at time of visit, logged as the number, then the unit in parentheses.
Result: 0.02 (MPa)
